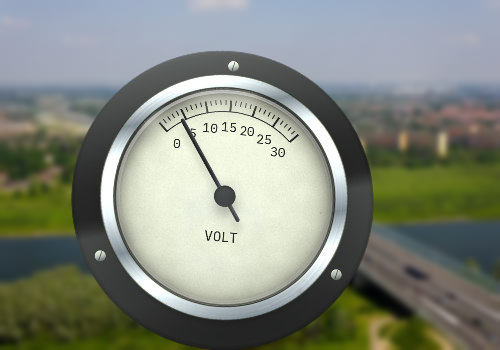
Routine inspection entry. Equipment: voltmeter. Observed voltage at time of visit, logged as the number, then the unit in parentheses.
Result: 4 (V)
